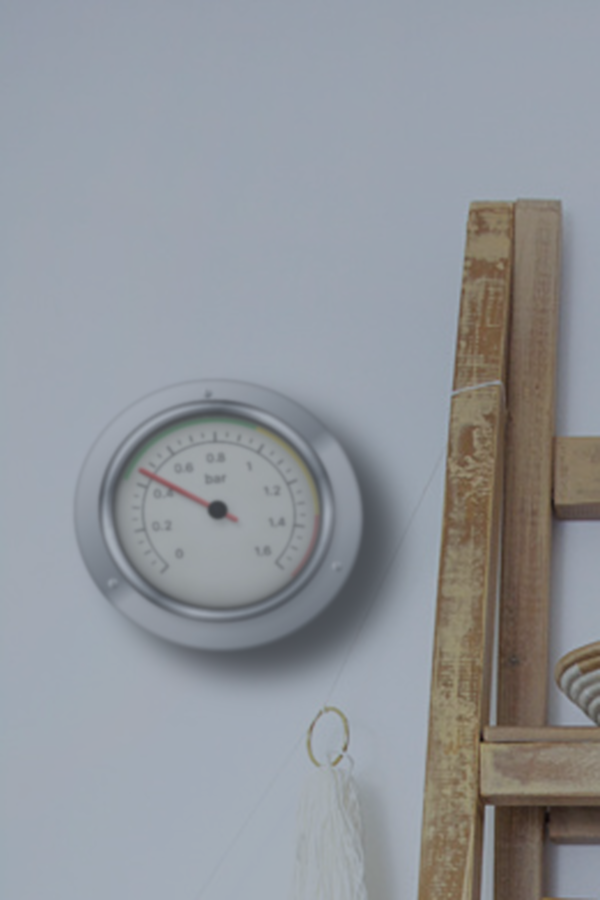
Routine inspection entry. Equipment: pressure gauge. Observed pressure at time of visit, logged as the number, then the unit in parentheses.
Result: 0.45 (bar)
